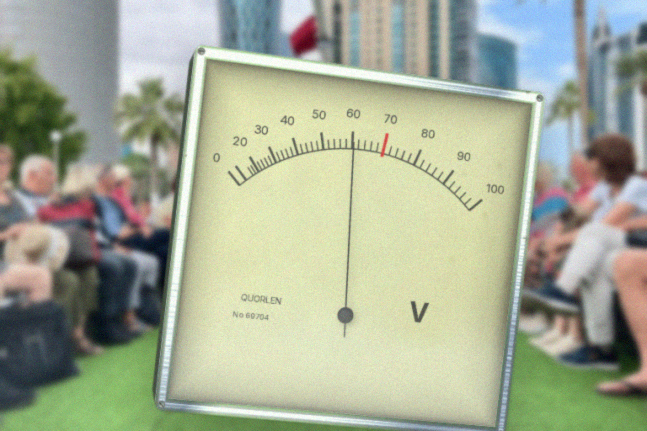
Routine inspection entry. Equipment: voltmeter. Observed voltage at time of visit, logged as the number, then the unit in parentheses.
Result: 60 (V)
